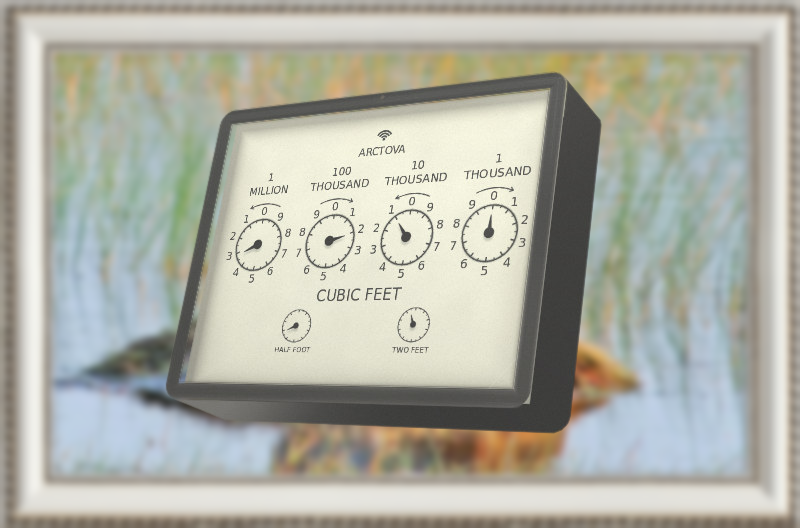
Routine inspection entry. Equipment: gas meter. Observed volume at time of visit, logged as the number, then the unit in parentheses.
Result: 321000 (ft³)
